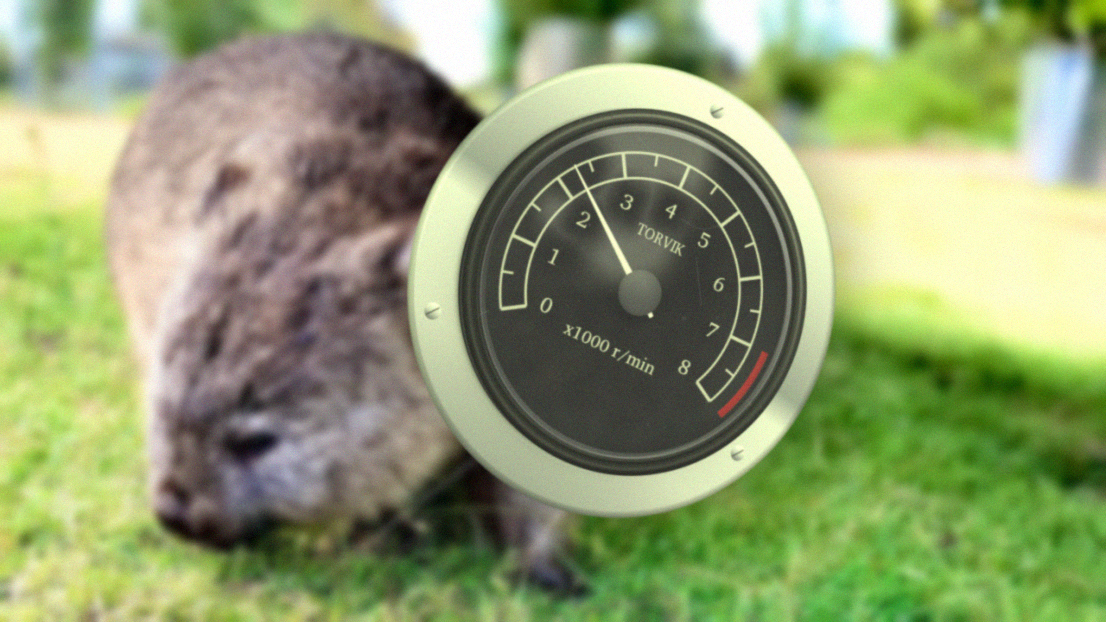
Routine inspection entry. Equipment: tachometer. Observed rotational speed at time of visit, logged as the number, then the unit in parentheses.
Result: 2250 (rpm)
